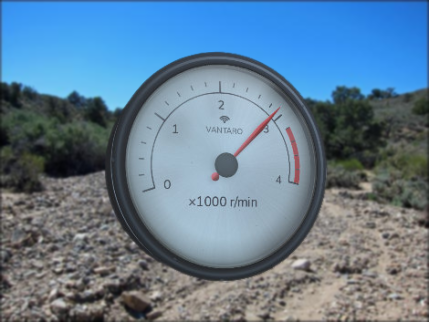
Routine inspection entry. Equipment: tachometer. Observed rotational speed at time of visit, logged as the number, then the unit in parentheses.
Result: 2900 (rpm)
